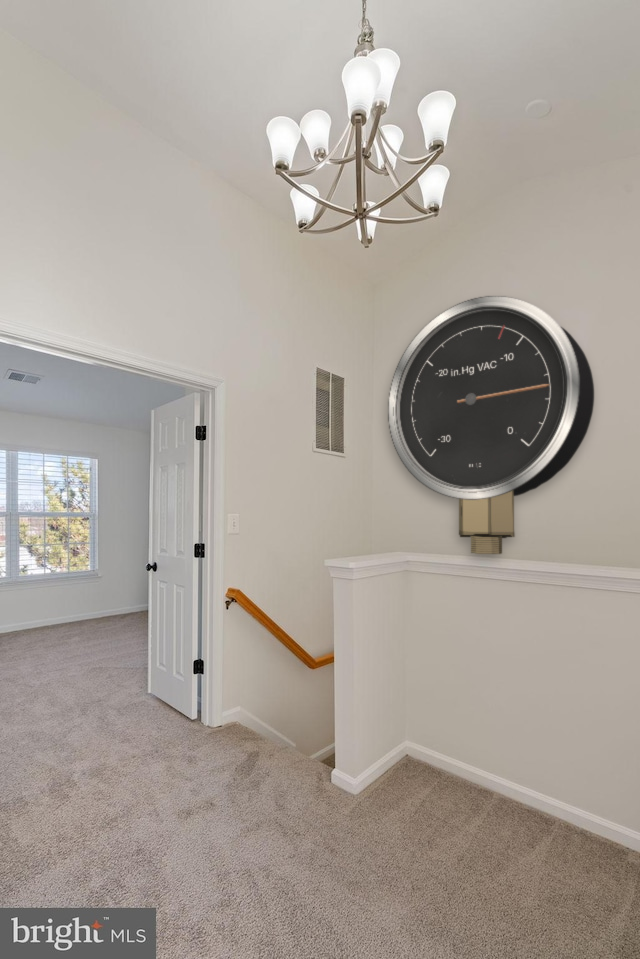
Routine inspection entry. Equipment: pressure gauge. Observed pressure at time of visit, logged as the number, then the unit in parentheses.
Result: -5 (inHg)
